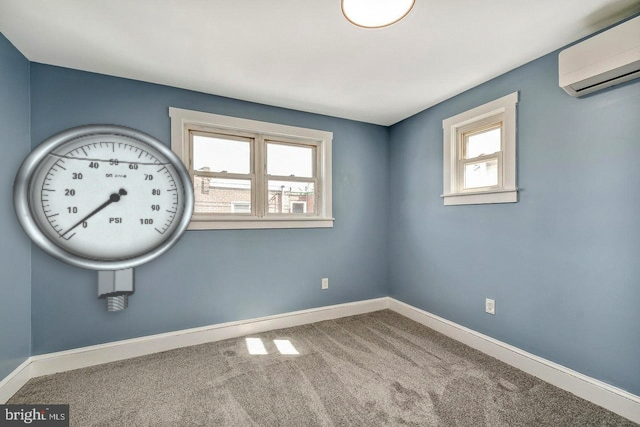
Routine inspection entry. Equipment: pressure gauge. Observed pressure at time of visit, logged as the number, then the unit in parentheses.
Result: 2 (psi)
